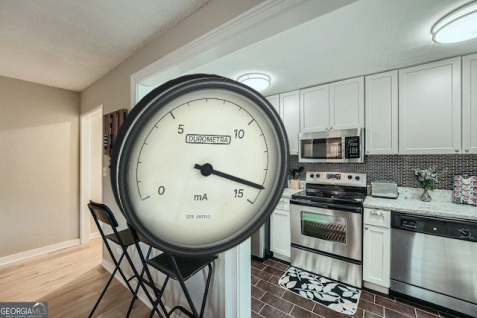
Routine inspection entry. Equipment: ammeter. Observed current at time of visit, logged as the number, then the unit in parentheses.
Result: 14 (mA)
